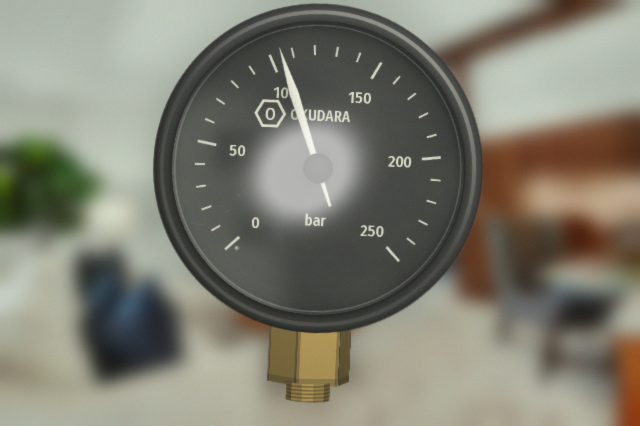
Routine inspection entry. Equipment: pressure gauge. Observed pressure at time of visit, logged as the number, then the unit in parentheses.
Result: 105 (bar)
